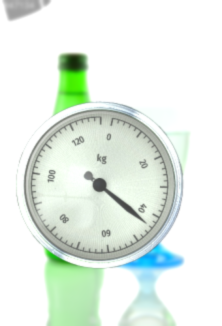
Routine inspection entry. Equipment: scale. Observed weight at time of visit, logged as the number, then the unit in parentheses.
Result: 44 (kg)
